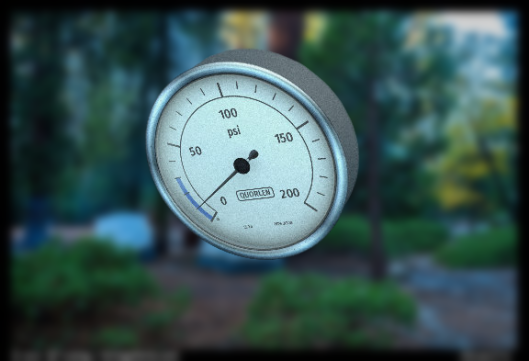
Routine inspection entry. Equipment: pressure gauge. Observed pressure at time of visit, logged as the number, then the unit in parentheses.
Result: 10 (psi)
